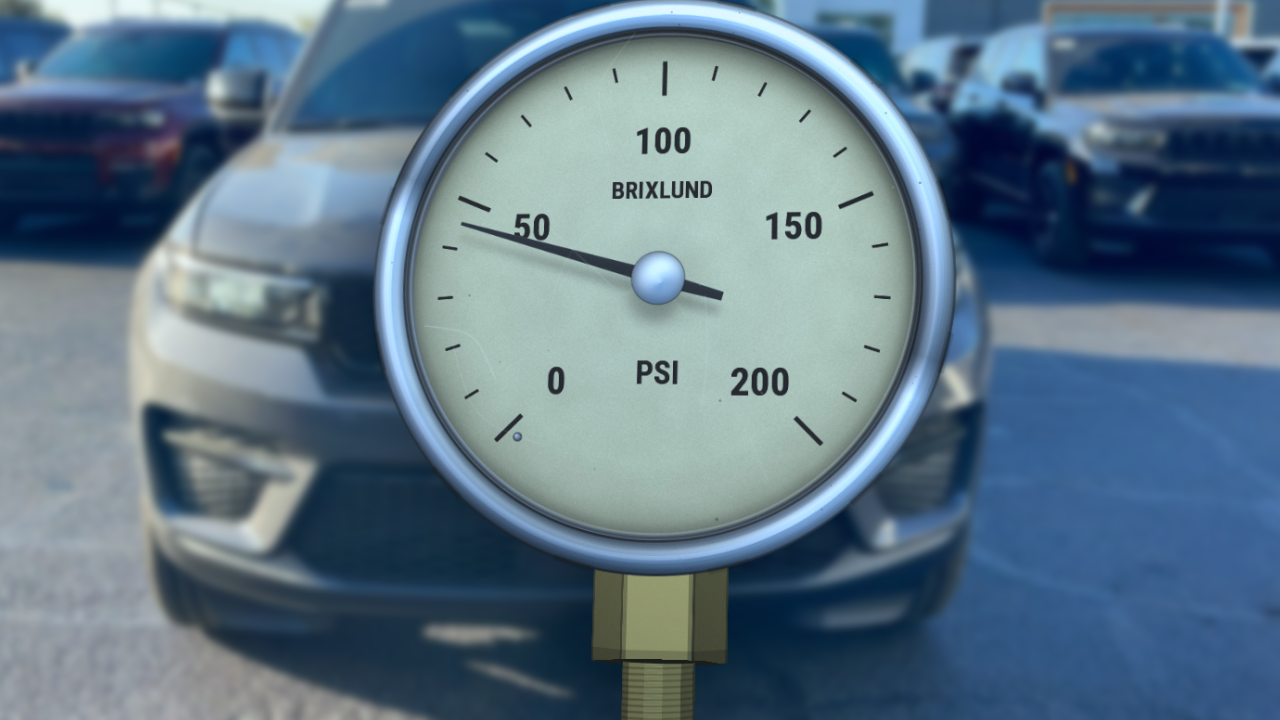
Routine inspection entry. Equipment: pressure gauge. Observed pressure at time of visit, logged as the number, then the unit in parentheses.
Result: 45 (psi)
